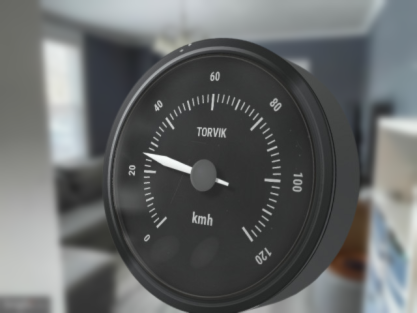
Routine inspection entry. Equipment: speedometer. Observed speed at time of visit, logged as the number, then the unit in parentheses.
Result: 26 (km/h)
